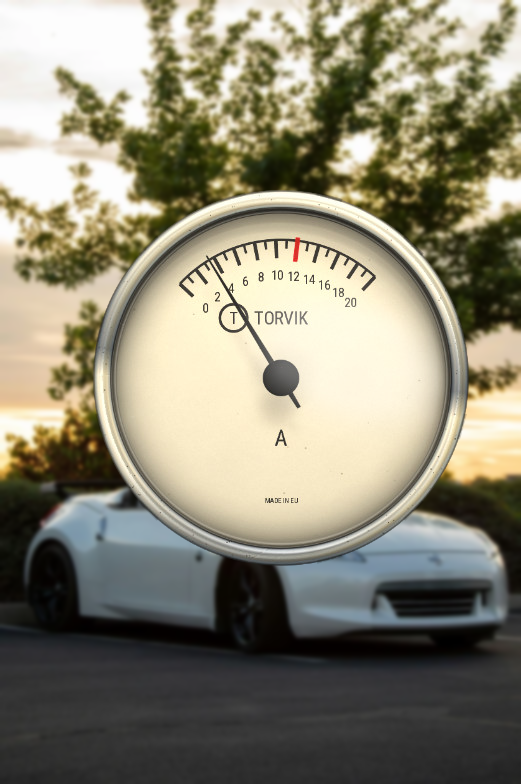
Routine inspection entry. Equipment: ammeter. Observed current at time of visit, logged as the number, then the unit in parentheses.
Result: 3.5 (A)
